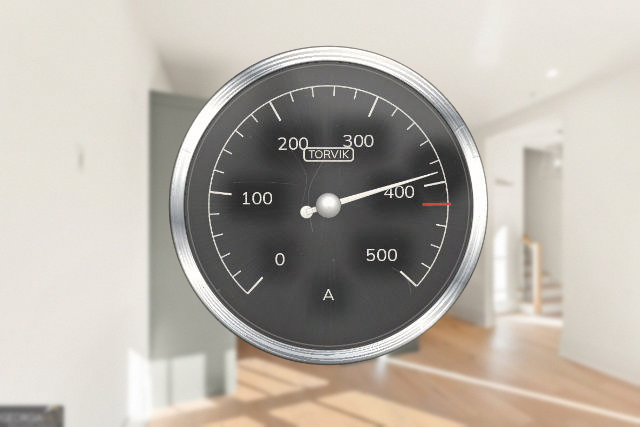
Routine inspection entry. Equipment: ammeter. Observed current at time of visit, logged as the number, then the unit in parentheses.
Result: 390 (A)
